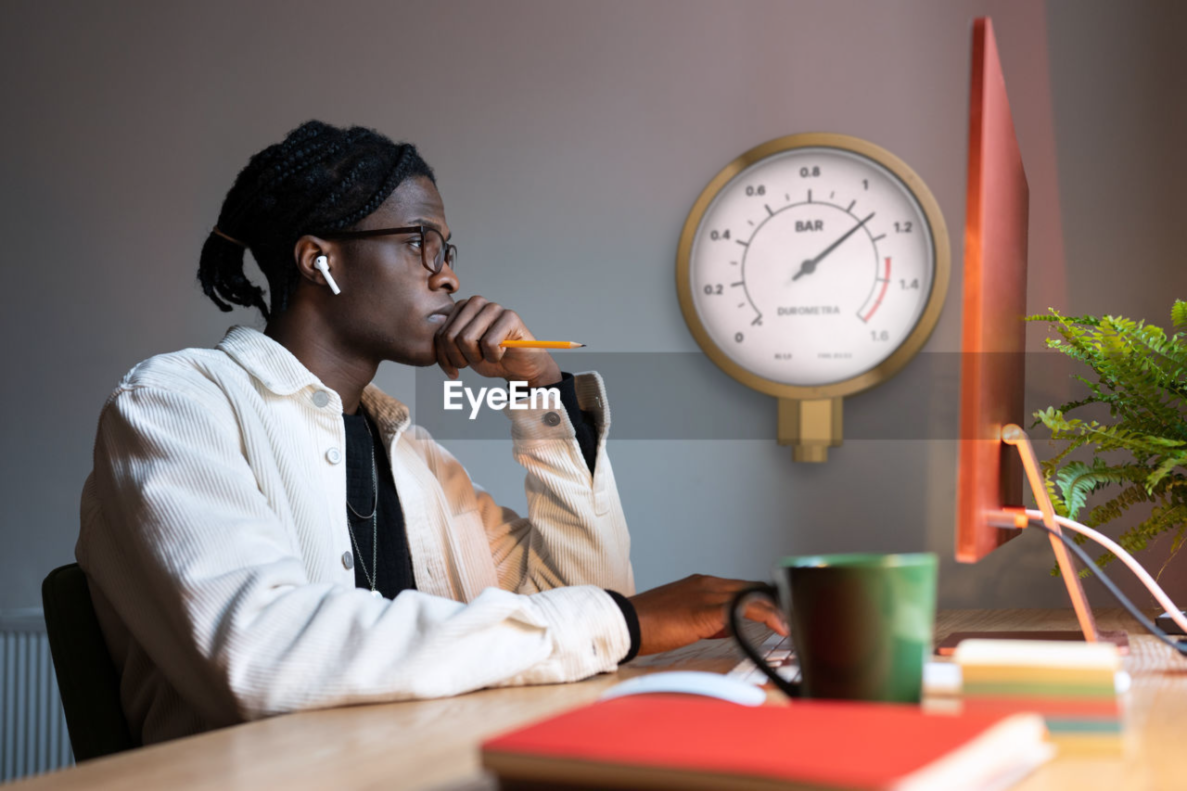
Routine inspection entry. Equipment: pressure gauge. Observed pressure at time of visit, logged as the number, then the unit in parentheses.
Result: 1.1 (bar)
